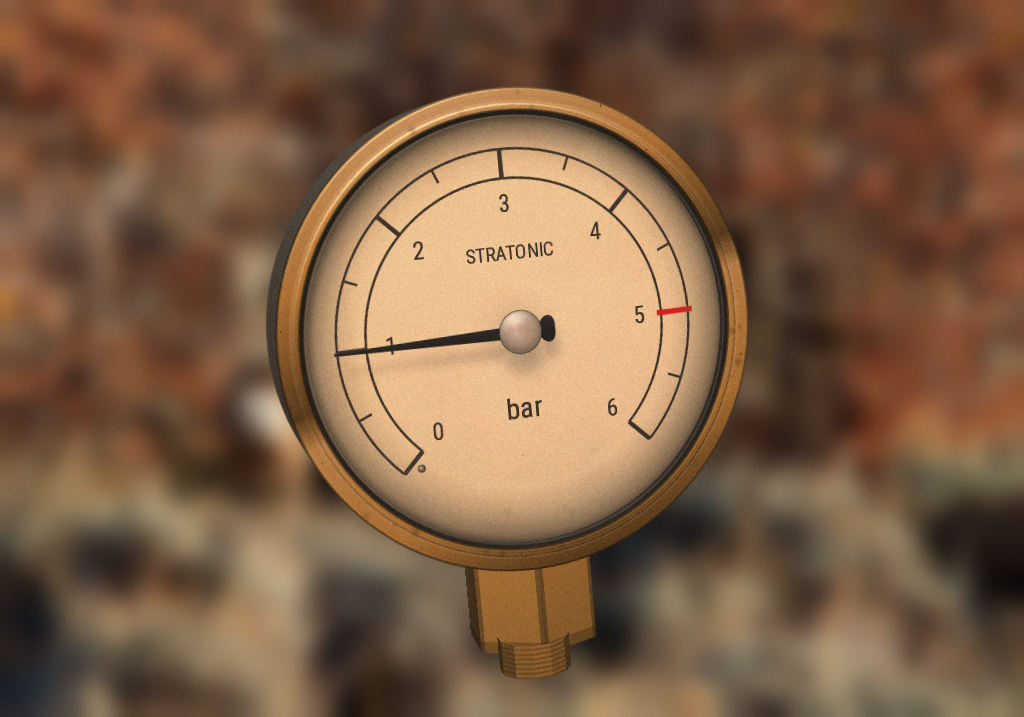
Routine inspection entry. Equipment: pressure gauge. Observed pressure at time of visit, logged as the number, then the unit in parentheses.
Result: 1 (bar)
